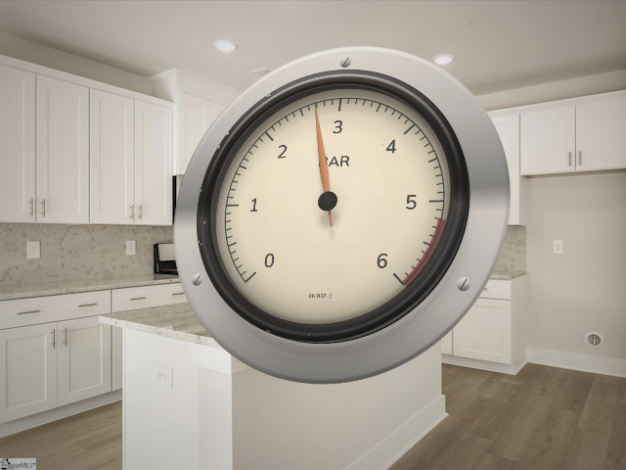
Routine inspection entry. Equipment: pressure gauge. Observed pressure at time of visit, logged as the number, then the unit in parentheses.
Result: 2.7 (bar)
